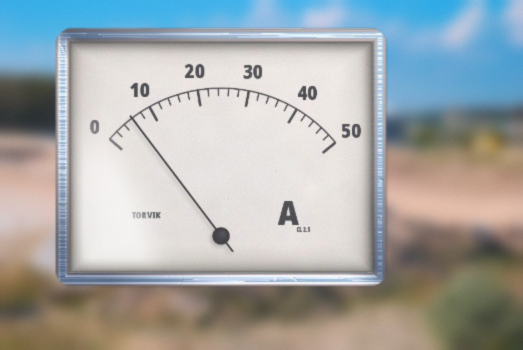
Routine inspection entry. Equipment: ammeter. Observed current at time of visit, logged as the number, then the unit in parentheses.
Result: 6 (A)
